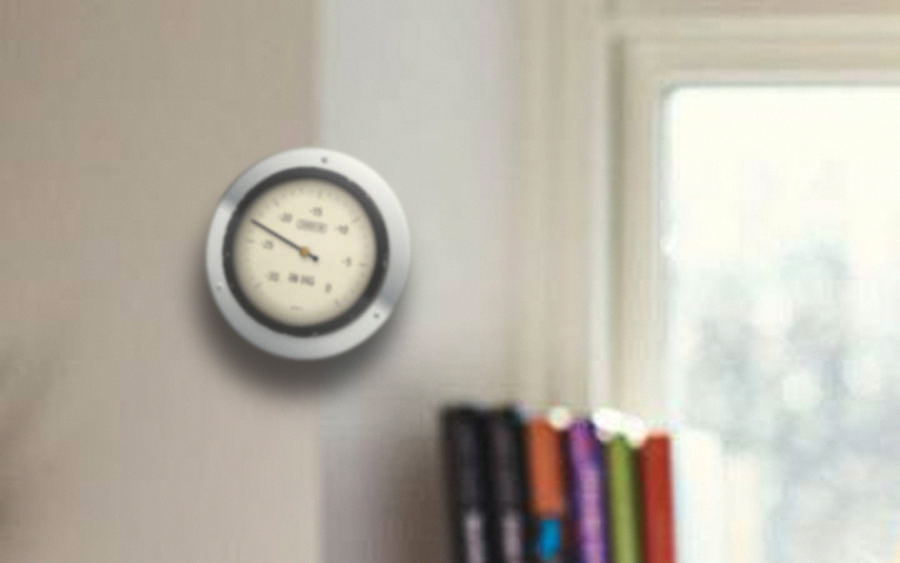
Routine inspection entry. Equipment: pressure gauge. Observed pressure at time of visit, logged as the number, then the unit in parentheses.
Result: -23 (inHg)
